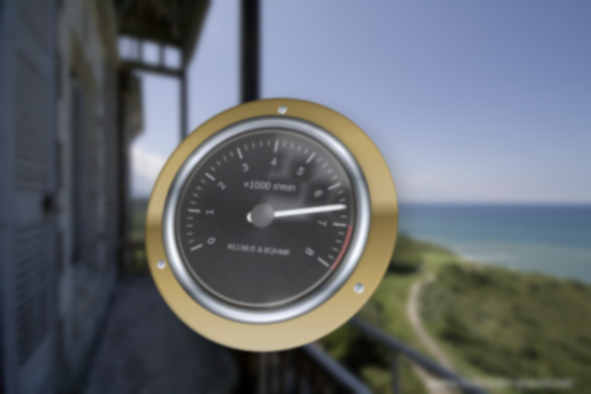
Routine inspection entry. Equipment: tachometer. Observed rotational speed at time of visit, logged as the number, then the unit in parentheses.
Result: 6600 (rpm)
